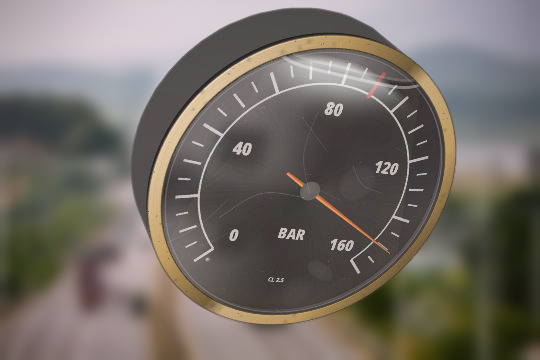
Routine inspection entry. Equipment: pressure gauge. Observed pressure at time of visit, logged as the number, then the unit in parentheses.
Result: 150 (bar)
